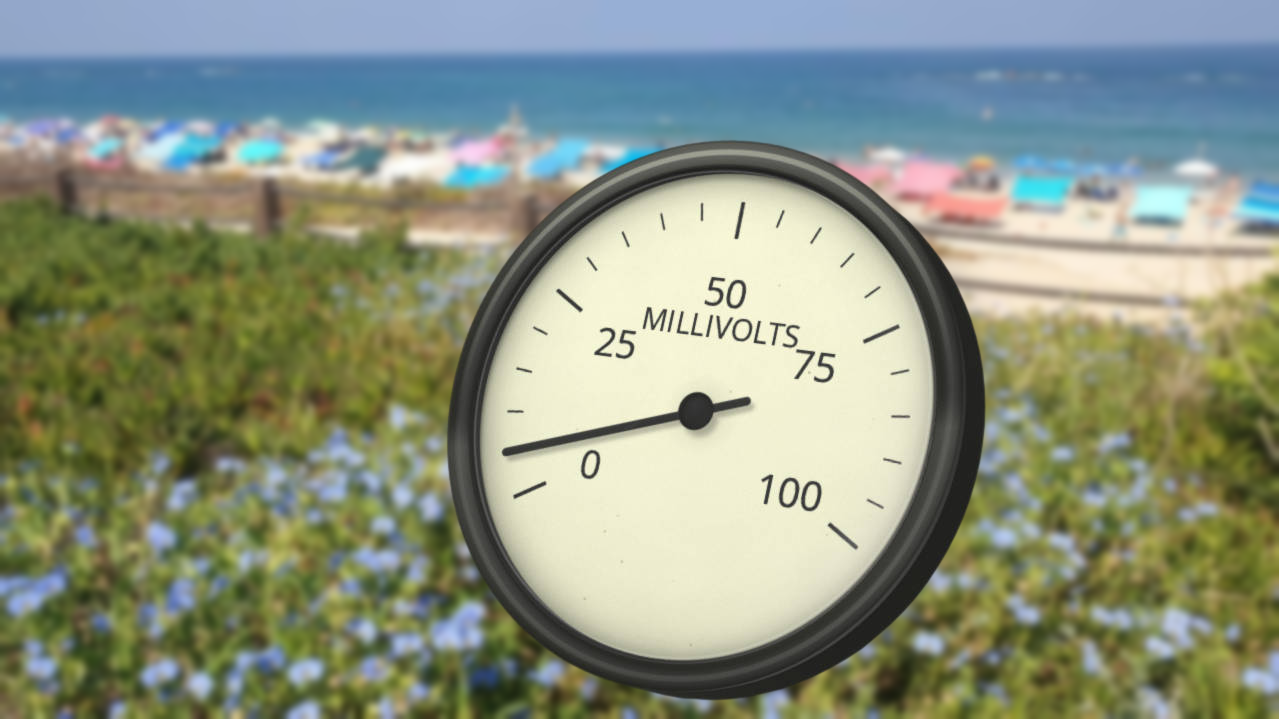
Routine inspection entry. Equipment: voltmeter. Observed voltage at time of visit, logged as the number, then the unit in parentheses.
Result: 5 (mV)
